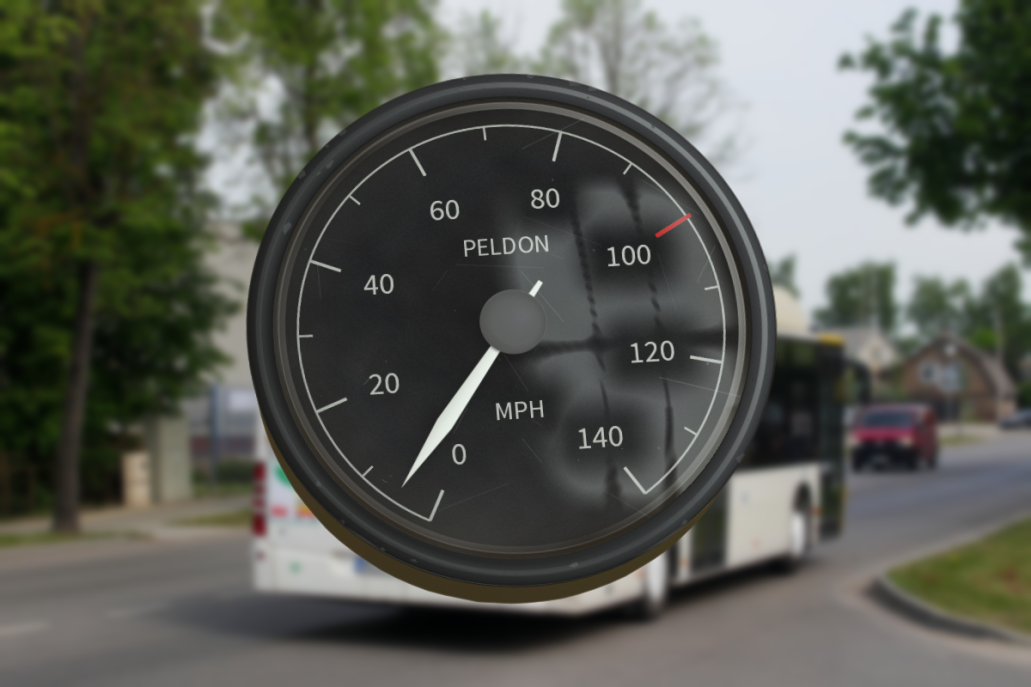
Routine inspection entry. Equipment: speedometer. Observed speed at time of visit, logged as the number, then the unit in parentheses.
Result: 5 (mph)
